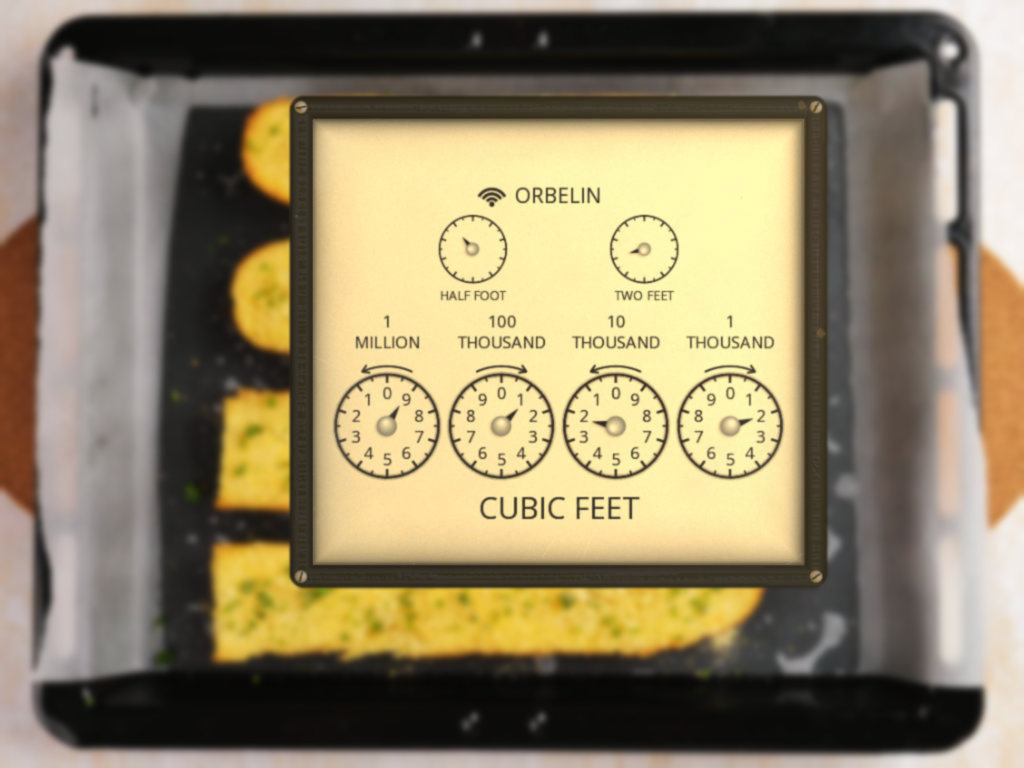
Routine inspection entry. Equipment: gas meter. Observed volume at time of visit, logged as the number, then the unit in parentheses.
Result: 912200 (ft³)
